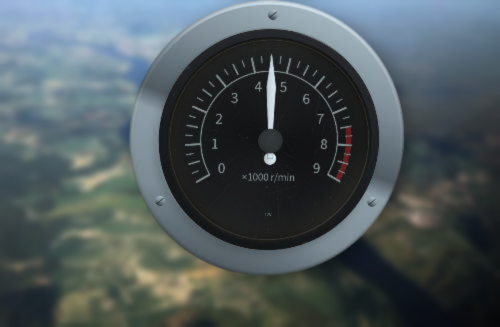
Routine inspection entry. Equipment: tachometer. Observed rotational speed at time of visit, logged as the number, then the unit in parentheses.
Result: 4500 (rpm)
